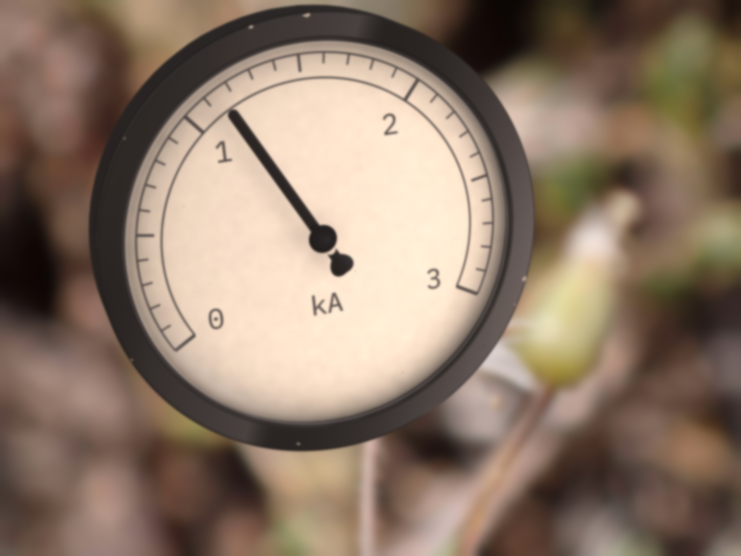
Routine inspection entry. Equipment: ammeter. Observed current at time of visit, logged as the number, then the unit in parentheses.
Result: 1.15 (kA)
